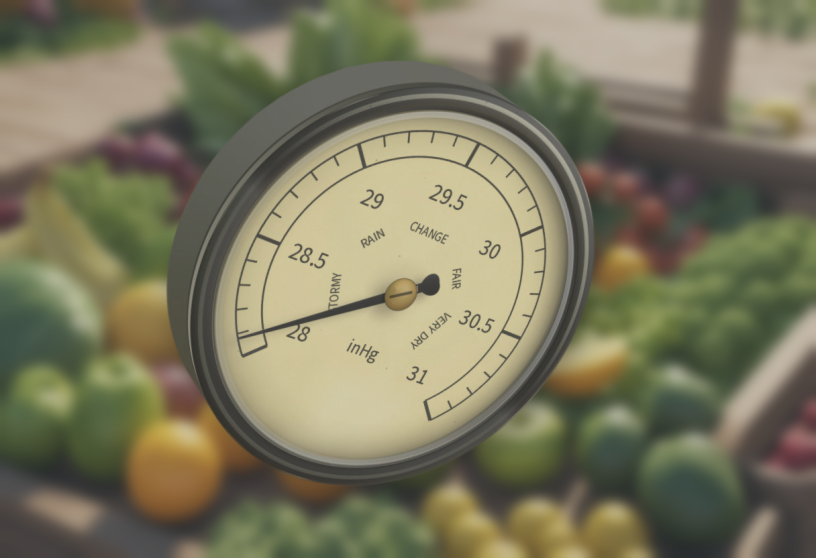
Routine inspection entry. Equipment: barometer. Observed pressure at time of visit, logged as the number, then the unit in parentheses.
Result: 28.1 (inHg)
